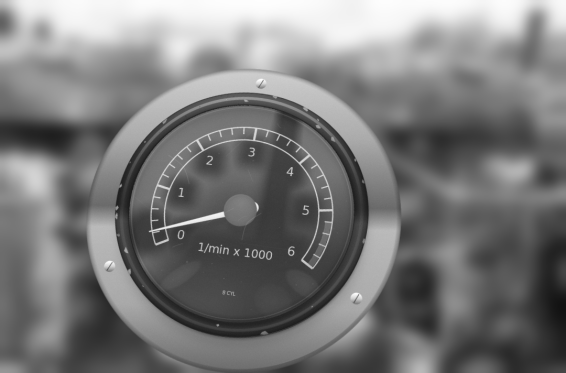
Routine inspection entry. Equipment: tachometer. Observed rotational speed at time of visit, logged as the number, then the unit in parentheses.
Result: 200 (rpm)
